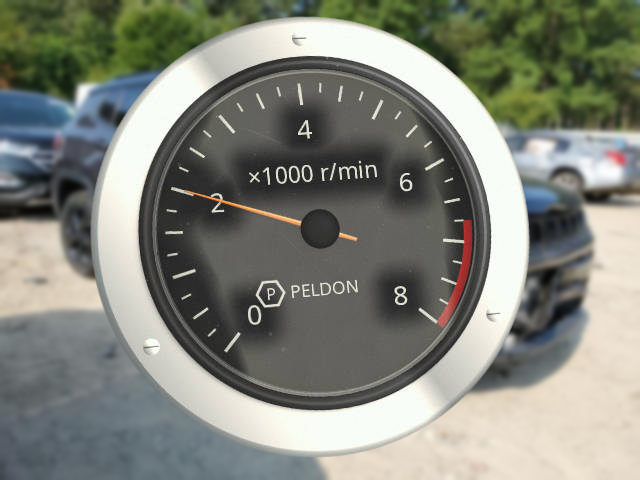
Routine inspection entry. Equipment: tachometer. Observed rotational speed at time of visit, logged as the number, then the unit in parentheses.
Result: 2000 (rpm)
